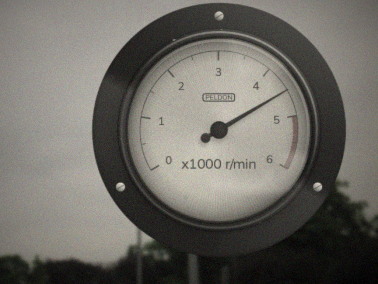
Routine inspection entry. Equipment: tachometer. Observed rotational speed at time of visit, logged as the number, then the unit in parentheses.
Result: 4500 (rpm)
